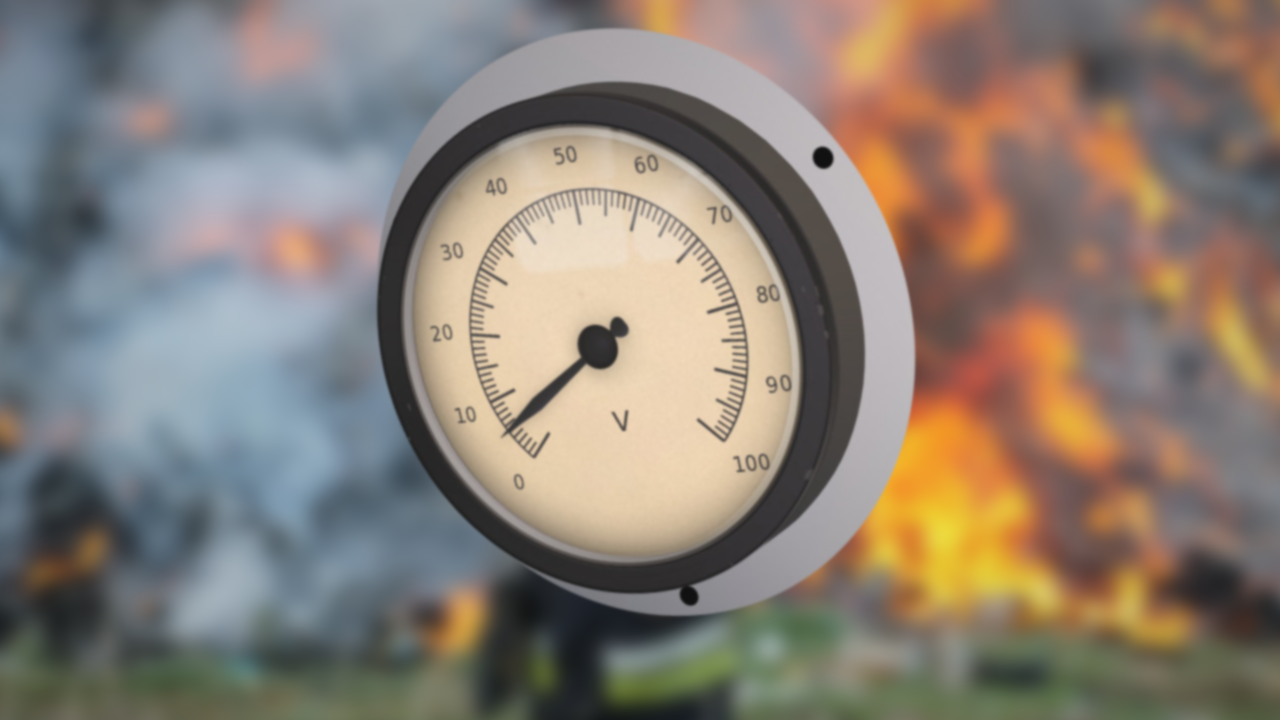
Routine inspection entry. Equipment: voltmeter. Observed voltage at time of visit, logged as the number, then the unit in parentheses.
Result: 5 (V)
